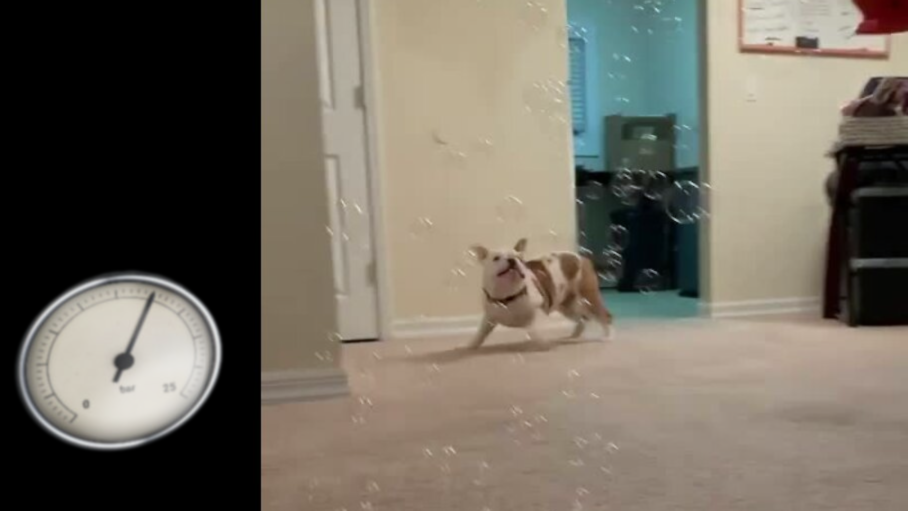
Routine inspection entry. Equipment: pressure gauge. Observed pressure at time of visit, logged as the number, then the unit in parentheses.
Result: 15 (bar)
